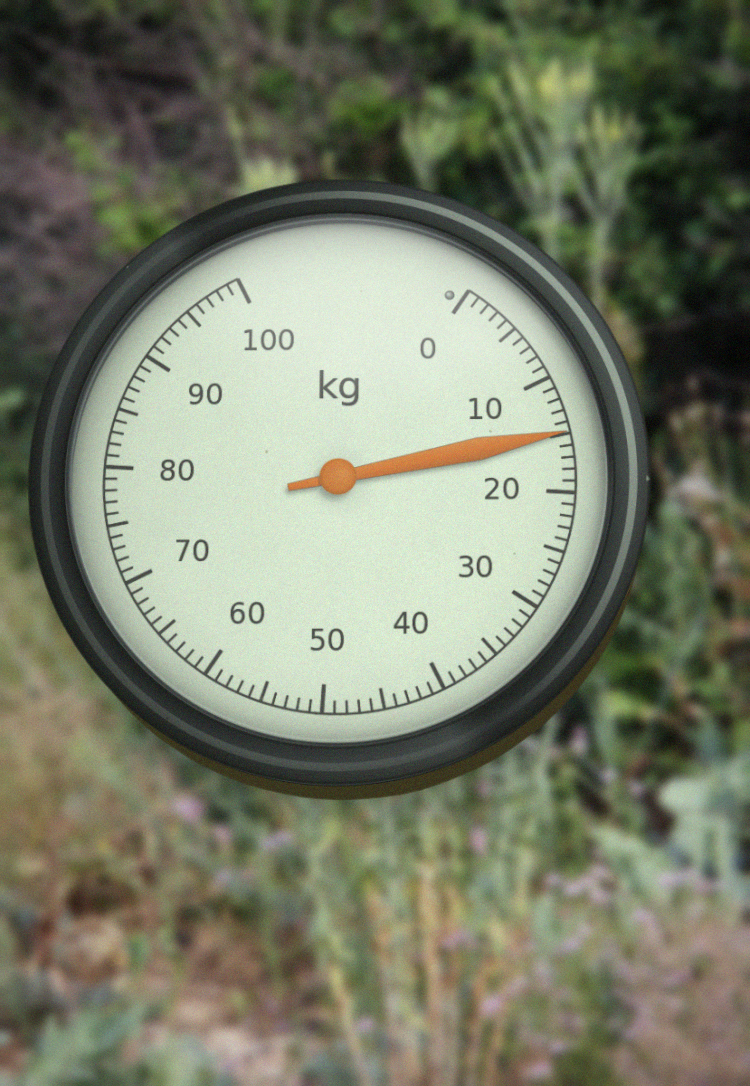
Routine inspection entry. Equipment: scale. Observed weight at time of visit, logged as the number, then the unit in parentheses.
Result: 15 (kg)
